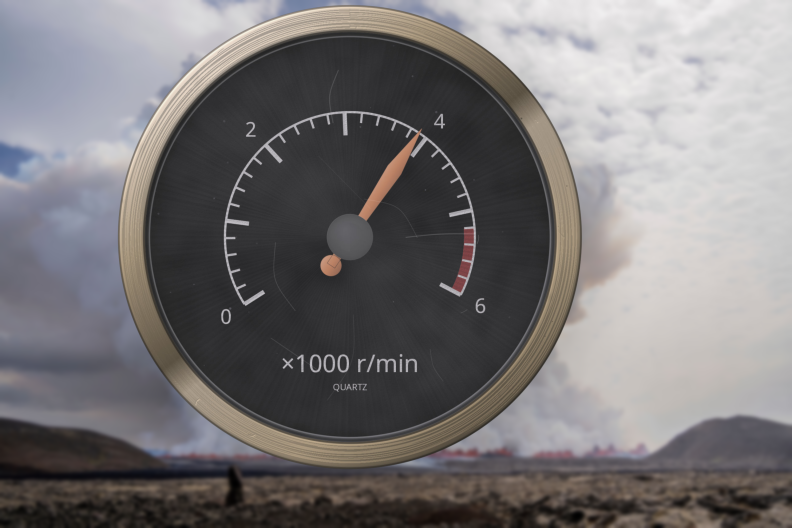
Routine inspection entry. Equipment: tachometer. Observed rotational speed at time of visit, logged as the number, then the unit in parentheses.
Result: 3900 (rpm)
